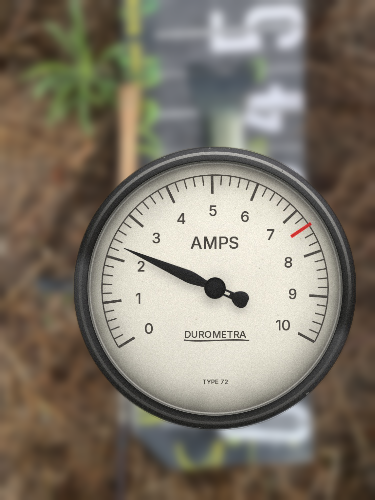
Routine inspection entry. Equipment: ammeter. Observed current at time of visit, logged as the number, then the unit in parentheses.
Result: 2.3 (A)
